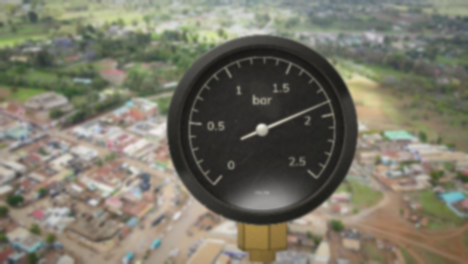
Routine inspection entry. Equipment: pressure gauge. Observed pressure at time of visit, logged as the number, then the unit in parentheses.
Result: 1.9 (bar)
